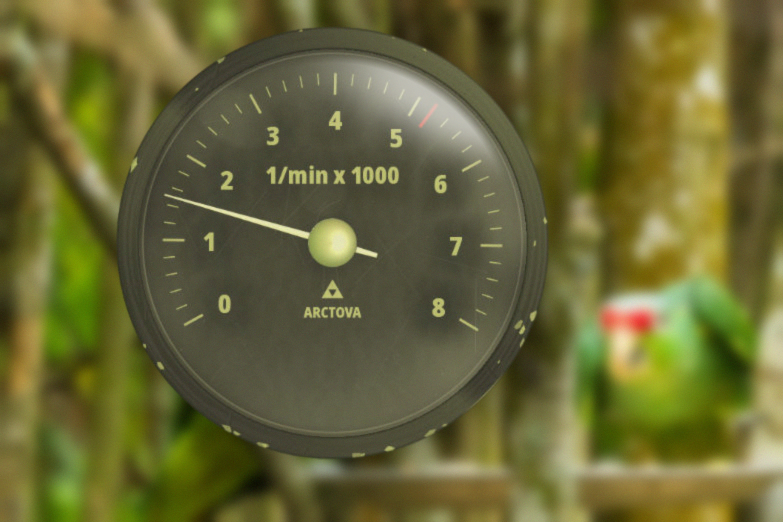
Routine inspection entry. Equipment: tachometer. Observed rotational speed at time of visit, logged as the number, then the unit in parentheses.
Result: 1500 (rpm)
